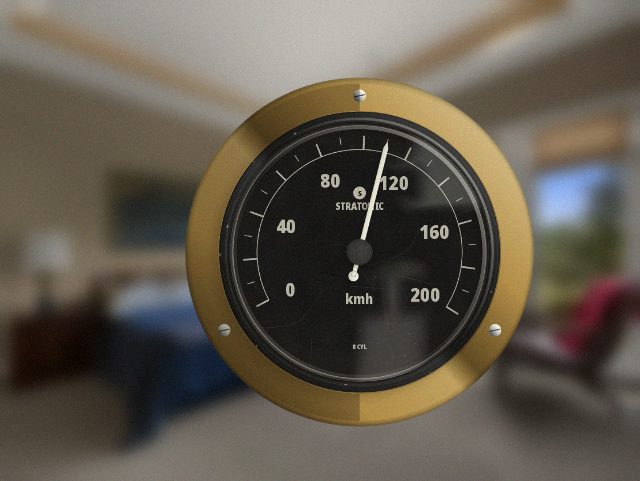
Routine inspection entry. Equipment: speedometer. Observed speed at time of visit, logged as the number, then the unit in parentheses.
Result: 110 (km/h)
